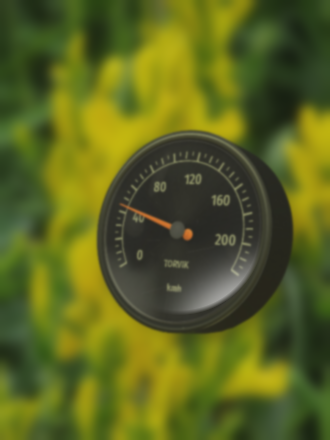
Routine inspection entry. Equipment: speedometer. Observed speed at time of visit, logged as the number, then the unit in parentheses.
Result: 45 (km/h)
